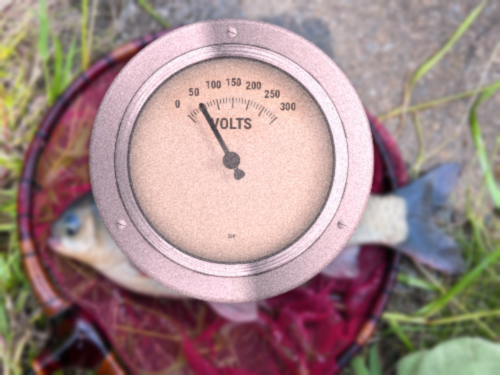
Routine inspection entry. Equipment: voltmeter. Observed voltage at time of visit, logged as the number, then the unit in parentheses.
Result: 50 (V)
